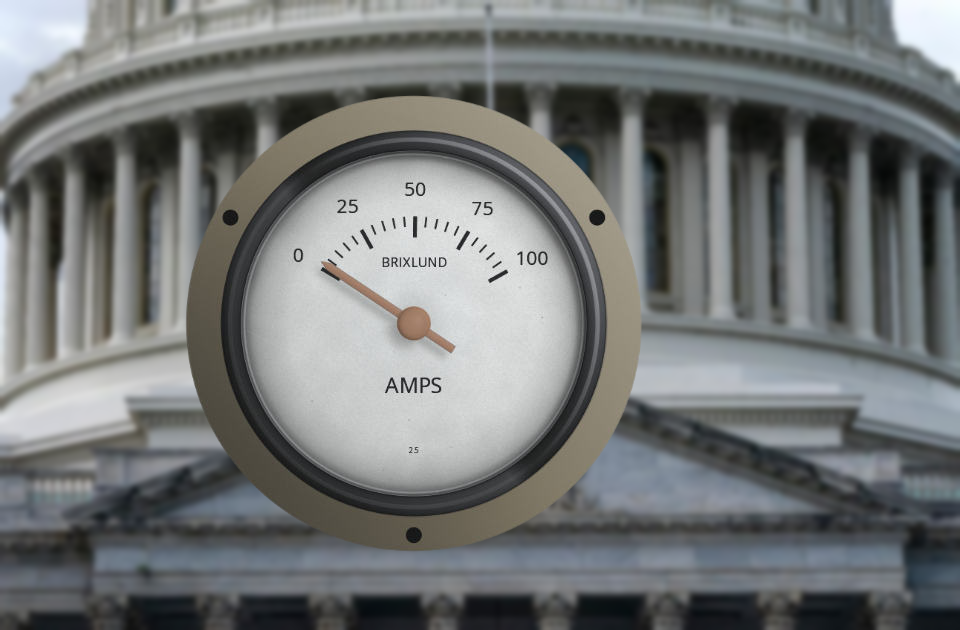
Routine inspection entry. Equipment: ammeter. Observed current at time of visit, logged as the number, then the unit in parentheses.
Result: 2.5 (A)
